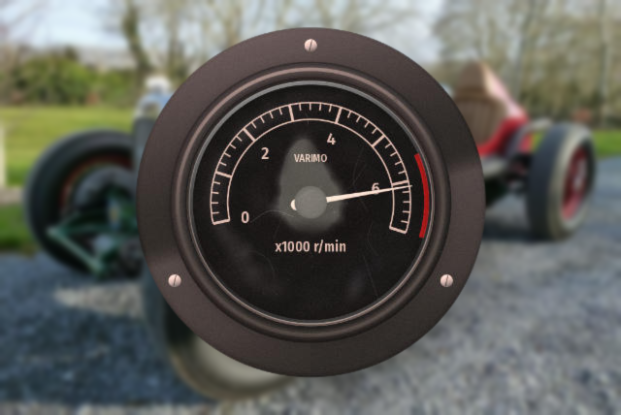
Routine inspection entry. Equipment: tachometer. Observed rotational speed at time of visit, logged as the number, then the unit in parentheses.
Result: 6100 (rpm)
